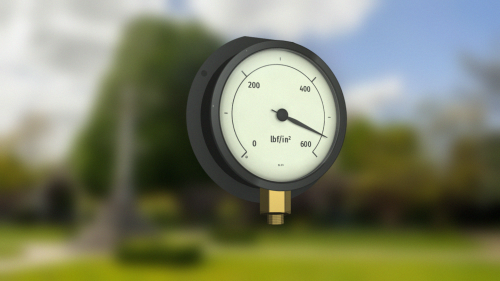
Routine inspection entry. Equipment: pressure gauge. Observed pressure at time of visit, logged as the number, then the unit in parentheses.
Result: 550 (psi)
